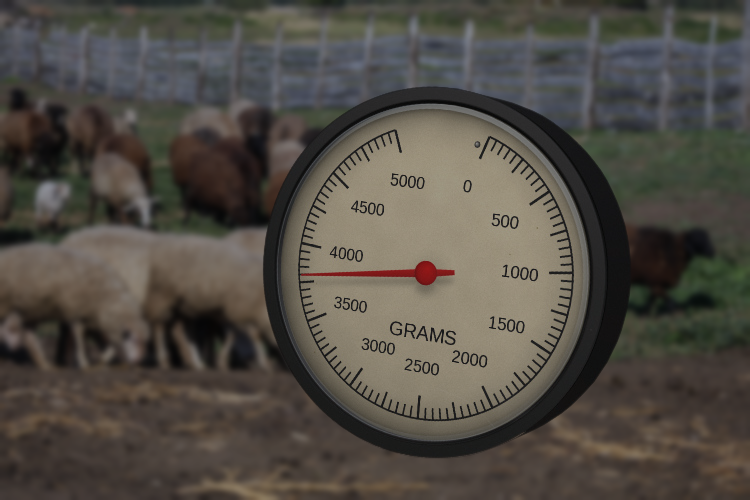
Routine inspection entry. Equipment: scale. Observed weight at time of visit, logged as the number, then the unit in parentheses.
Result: 3800 (g)
